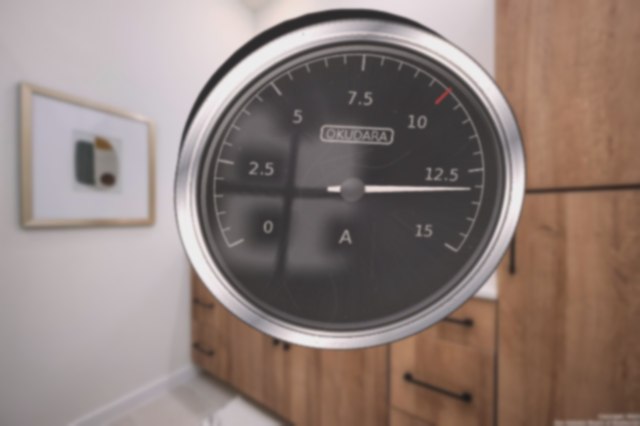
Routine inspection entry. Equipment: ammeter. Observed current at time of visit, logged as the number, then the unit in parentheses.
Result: 13 (A)
